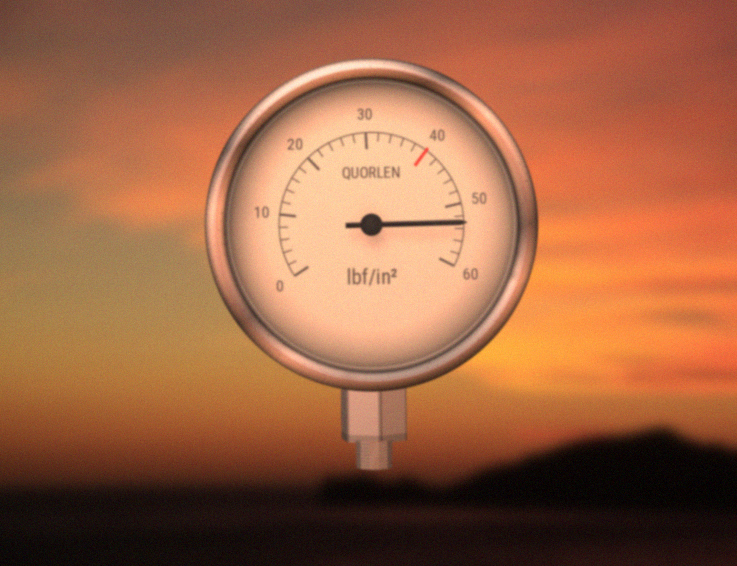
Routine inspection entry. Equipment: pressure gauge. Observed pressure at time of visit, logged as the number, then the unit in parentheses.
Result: 53 (psi)
